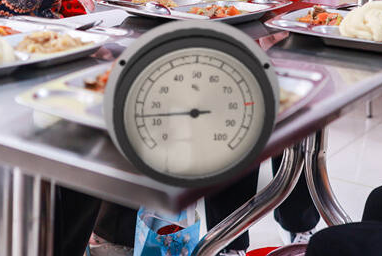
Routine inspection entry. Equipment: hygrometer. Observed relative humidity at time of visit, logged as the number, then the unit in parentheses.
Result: 15 (%)
